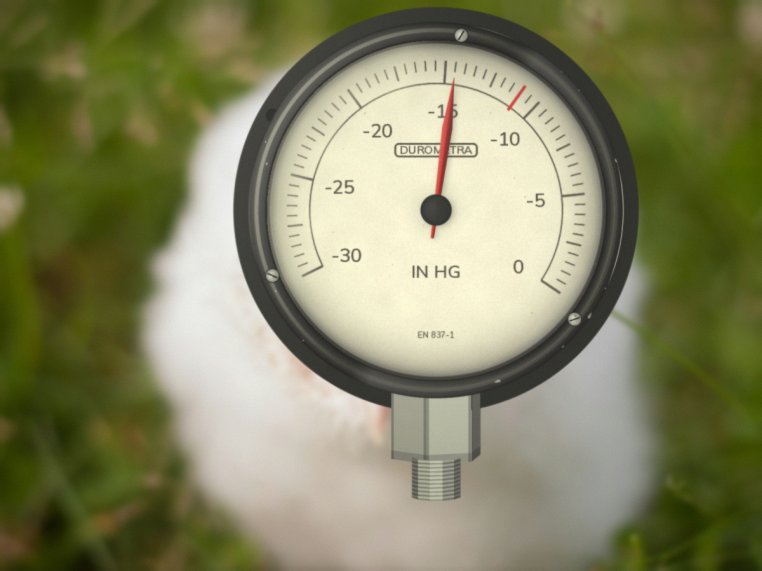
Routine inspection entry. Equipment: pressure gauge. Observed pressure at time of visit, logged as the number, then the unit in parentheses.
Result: -14.5 (inHg)
